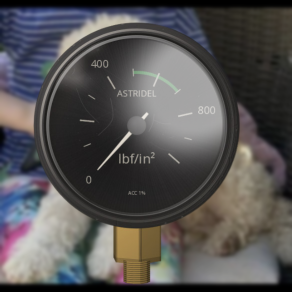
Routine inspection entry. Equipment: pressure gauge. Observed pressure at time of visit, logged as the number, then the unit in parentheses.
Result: 0 (psi)
